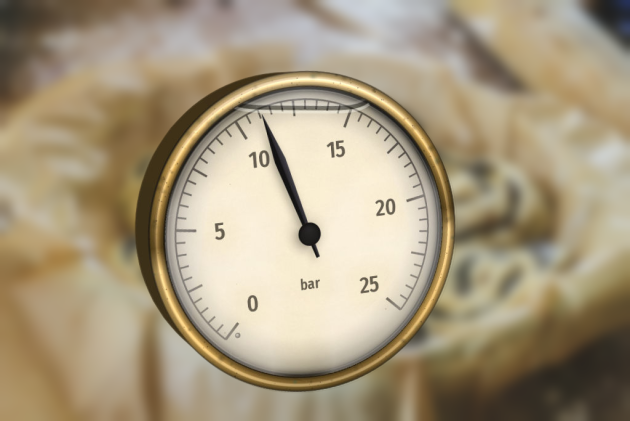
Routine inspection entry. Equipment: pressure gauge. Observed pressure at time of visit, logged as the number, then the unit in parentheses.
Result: 11 (bar)
